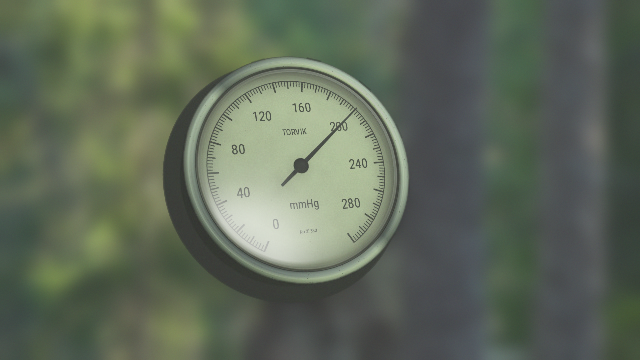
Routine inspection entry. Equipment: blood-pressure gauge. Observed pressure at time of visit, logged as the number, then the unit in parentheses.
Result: 200 (mmHg)
